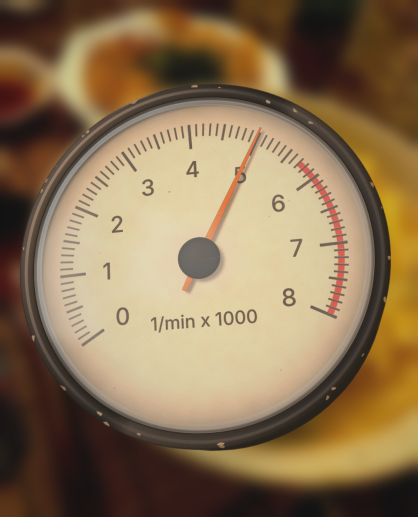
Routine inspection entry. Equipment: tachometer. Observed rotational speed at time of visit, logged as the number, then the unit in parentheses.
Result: 5000 (rpm)
